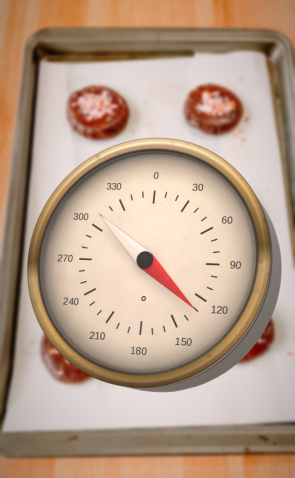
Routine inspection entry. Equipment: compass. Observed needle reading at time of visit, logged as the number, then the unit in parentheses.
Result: 130 (°)
